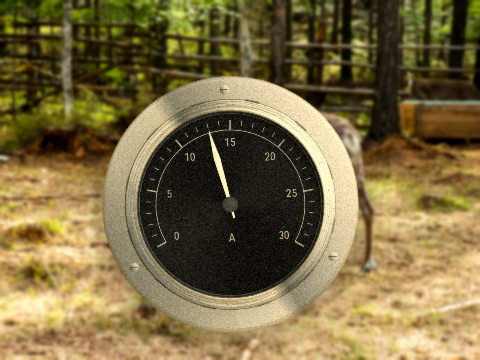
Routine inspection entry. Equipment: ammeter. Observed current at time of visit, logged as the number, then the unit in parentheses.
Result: 13 (A)
